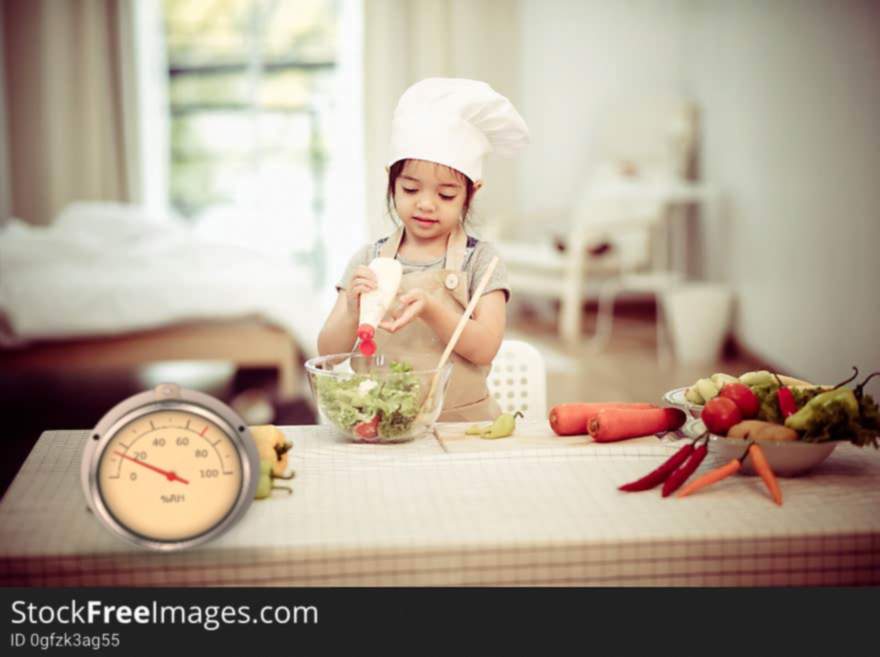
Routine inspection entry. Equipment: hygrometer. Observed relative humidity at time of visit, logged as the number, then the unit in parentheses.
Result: 15 (%)
